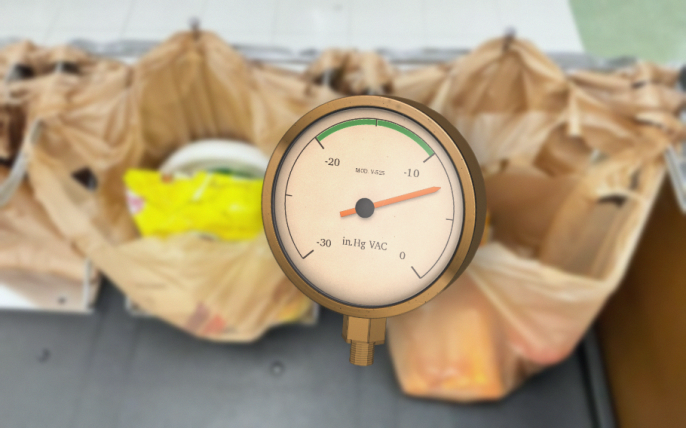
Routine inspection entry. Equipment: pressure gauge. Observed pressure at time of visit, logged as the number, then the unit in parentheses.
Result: -7.5 (inHg)
